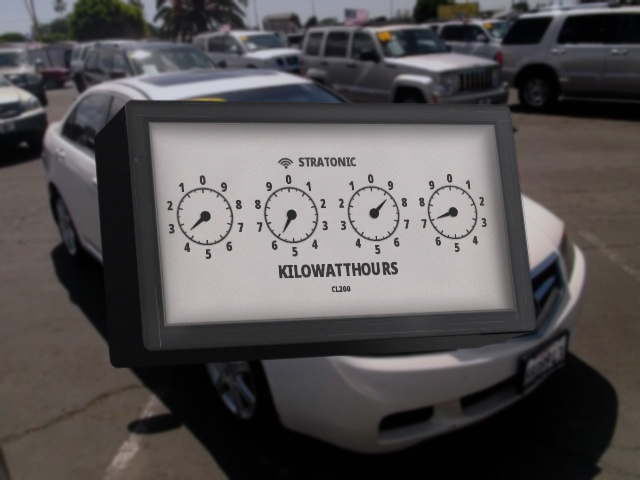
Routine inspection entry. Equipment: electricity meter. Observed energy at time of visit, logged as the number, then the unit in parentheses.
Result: 3587 (kWh)
